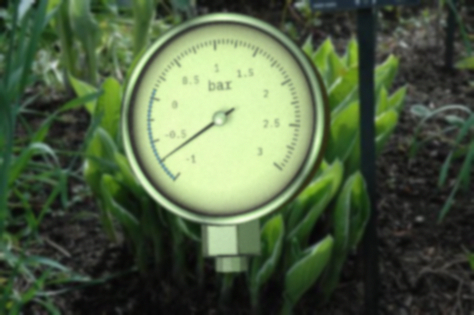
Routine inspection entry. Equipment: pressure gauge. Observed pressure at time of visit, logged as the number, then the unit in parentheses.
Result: -0.75 (bar)
